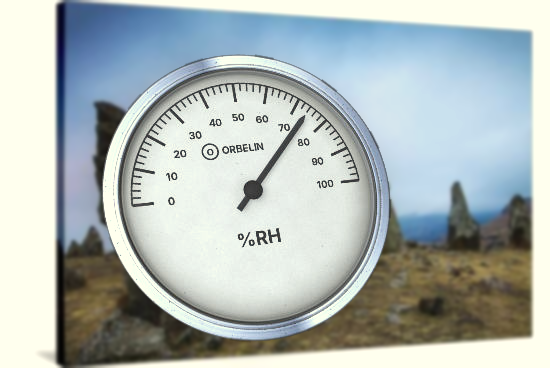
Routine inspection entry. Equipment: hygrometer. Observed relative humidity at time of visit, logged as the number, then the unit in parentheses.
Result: 74 (%)
